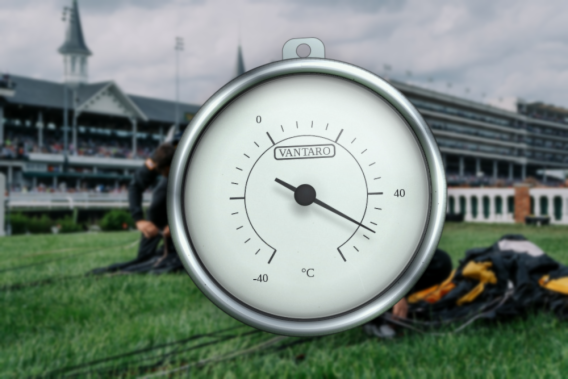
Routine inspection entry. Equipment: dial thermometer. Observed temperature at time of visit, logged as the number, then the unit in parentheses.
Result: 50 (°C)
